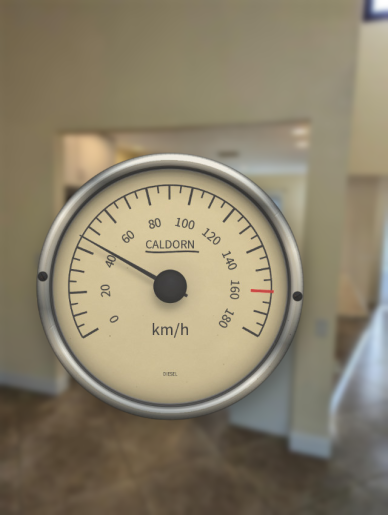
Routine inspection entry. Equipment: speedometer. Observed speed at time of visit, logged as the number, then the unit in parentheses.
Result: 45 (km/h)
